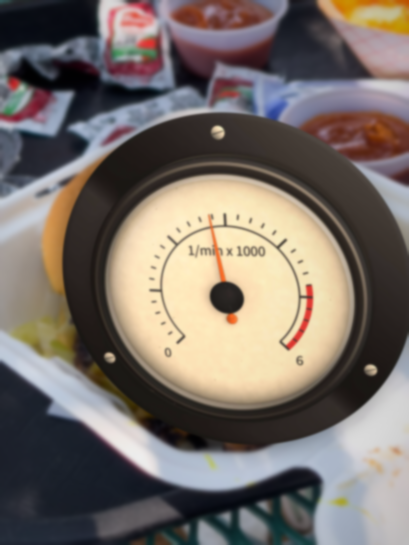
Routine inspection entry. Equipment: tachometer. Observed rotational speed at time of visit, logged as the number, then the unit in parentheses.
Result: 2800 (rpm)
